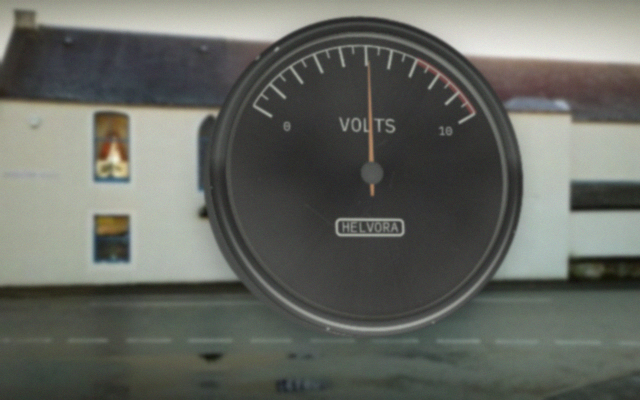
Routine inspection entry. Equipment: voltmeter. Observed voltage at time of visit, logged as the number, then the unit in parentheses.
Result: 5 (V)
